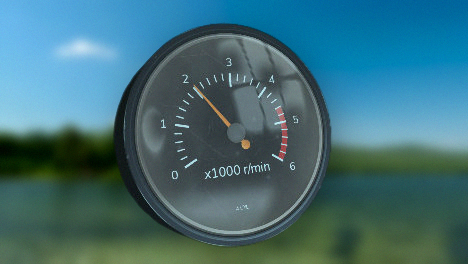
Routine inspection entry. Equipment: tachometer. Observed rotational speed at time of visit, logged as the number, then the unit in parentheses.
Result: 2000 (rpm)
